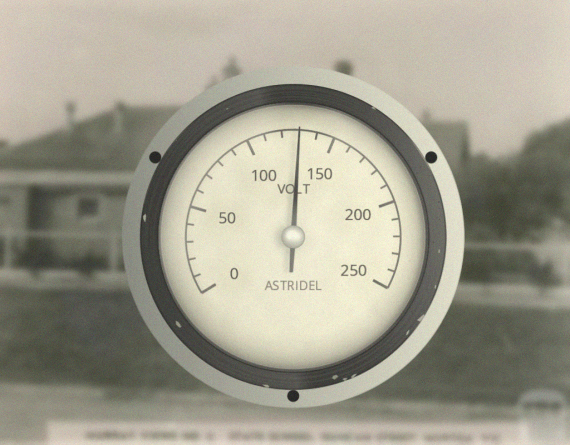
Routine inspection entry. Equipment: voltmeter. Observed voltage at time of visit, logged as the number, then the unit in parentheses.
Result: 130 (V)
